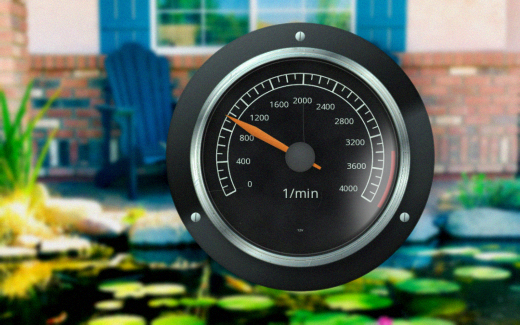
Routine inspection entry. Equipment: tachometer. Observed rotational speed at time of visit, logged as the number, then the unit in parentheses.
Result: 950 (rpm)
